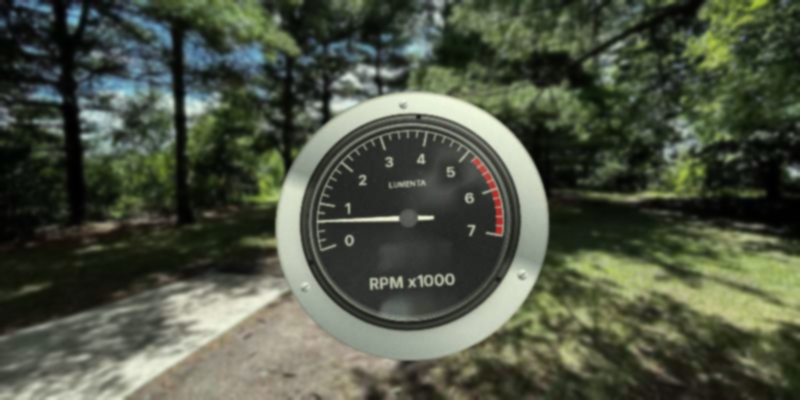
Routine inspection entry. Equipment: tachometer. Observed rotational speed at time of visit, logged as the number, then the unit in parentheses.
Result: 600 (rpm)
